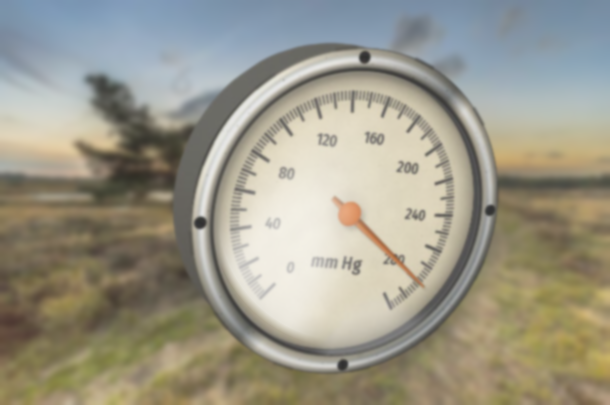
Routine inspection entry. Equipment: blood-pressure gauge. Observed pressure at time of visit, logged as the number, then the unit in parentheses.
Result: 280 (mmHg)
